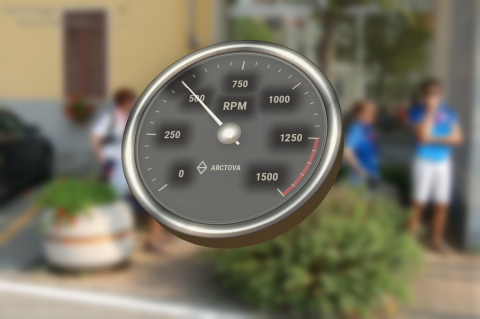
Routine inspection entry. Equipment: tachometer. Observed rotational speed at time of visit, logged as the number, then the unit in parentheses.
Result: 500 (rpm)
